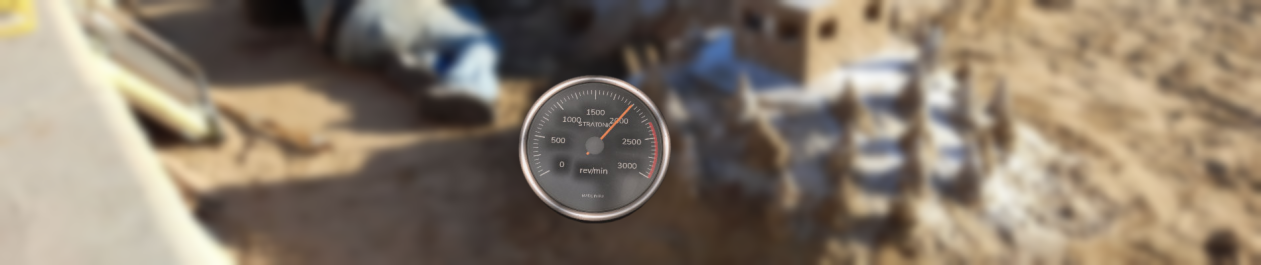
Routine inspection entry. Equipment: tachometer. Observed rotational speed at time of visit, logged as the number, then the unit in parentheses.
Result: 2000 (rpm)
